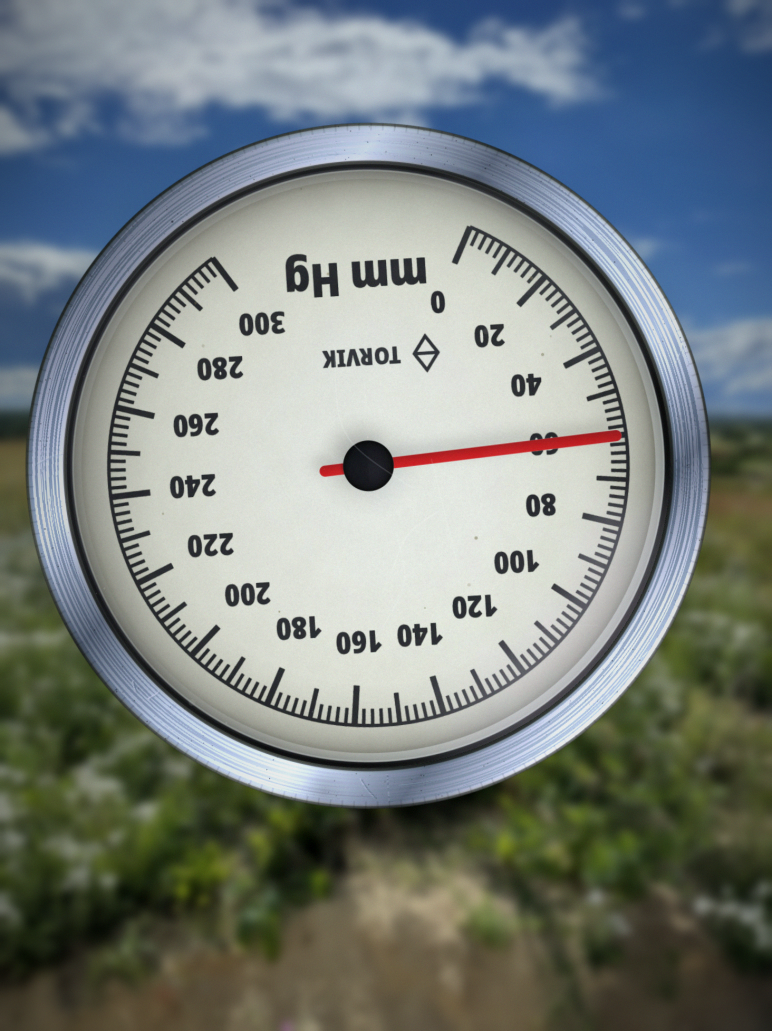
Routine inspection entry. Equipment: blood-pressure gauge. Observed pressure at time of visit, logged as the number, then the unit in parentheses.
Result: 60 (mmHg)
